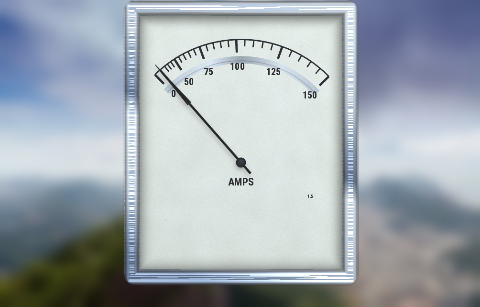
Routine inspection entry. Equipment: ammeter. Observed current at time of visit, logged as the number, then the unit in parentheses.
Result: 25 (A)
